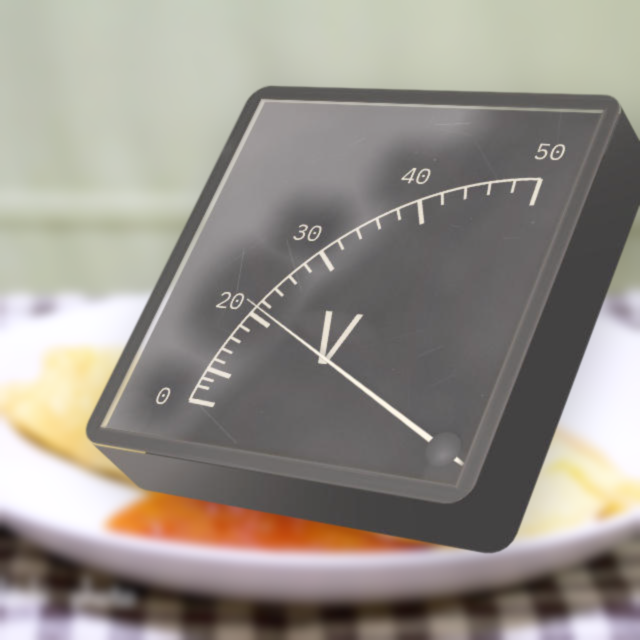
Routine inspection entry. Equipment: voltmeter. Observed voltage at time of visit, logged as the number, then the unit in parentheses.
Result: 21 (V)
